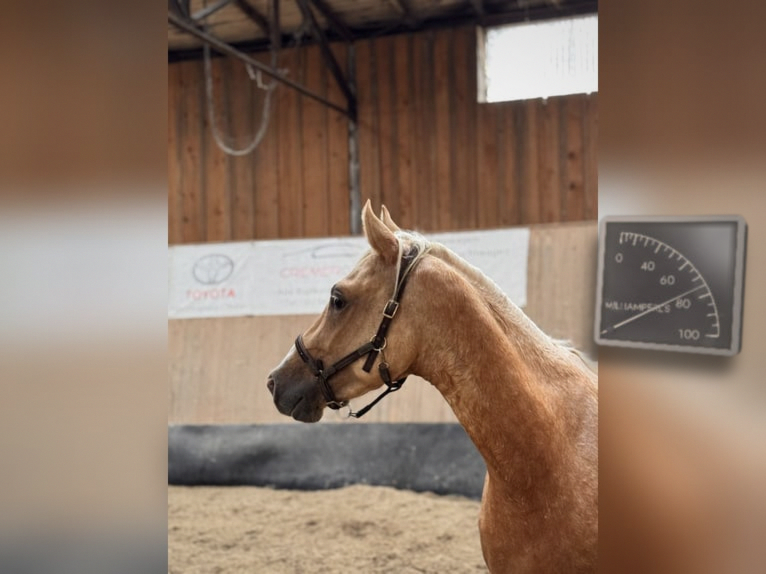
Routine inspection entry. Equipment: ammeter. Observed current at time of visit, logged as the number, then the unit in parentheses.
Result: 75 (mA)
